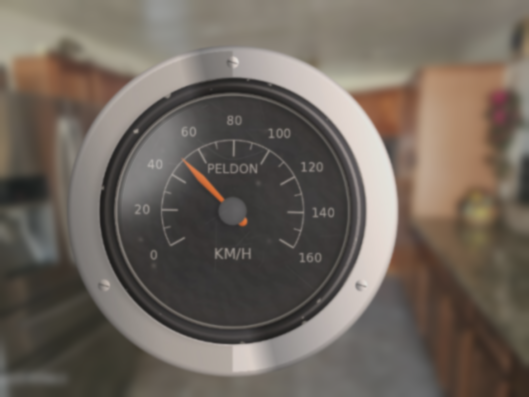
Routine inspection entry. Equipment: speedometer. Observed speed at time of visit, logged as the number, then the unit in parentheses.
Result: 50 (km/h)
